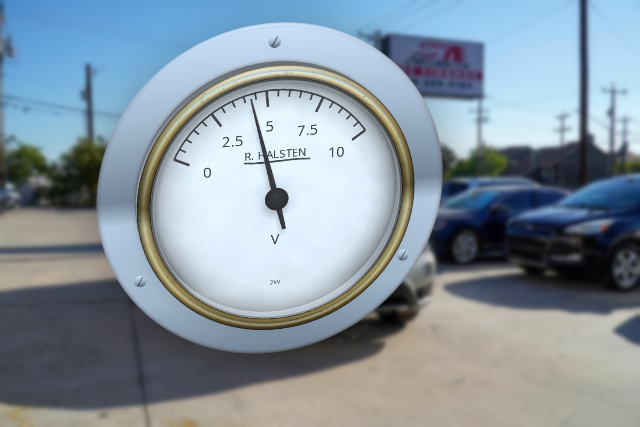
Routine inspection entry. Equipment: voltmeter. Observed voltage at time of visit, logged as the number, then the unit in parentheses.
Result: 4.25 (V)
